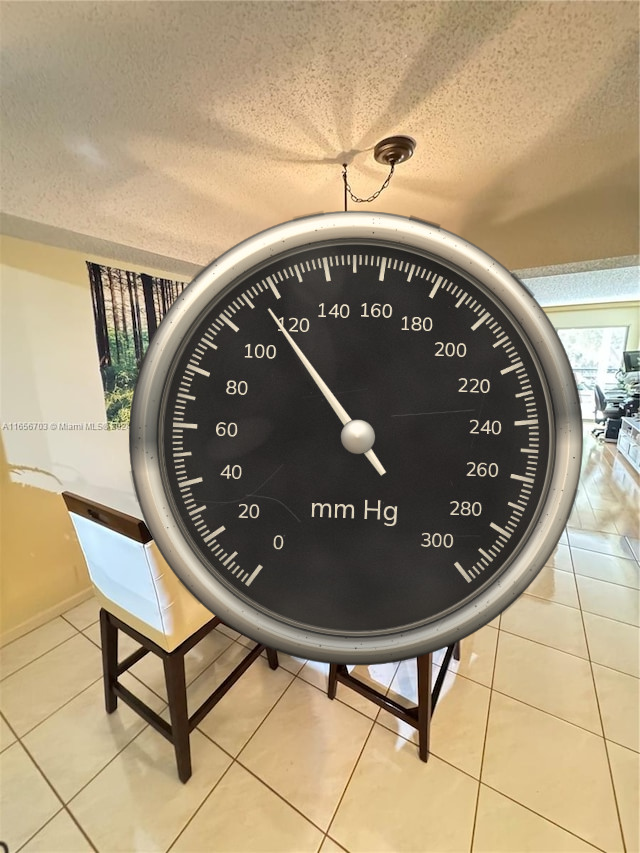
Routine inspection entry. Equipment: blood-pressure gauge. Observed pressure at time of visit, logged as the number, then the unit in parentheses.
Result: 114 (mmHg)
